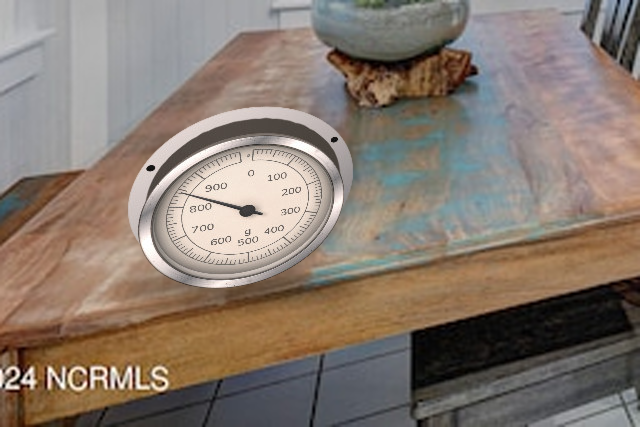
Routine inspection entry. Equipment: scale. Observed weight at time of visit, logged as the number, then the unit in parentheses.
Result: 850 (g)
